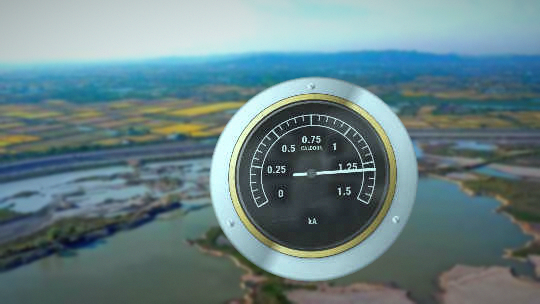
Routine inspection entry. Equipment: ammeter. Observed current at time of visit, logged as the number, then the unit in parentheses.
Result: 1.3 (kA)
